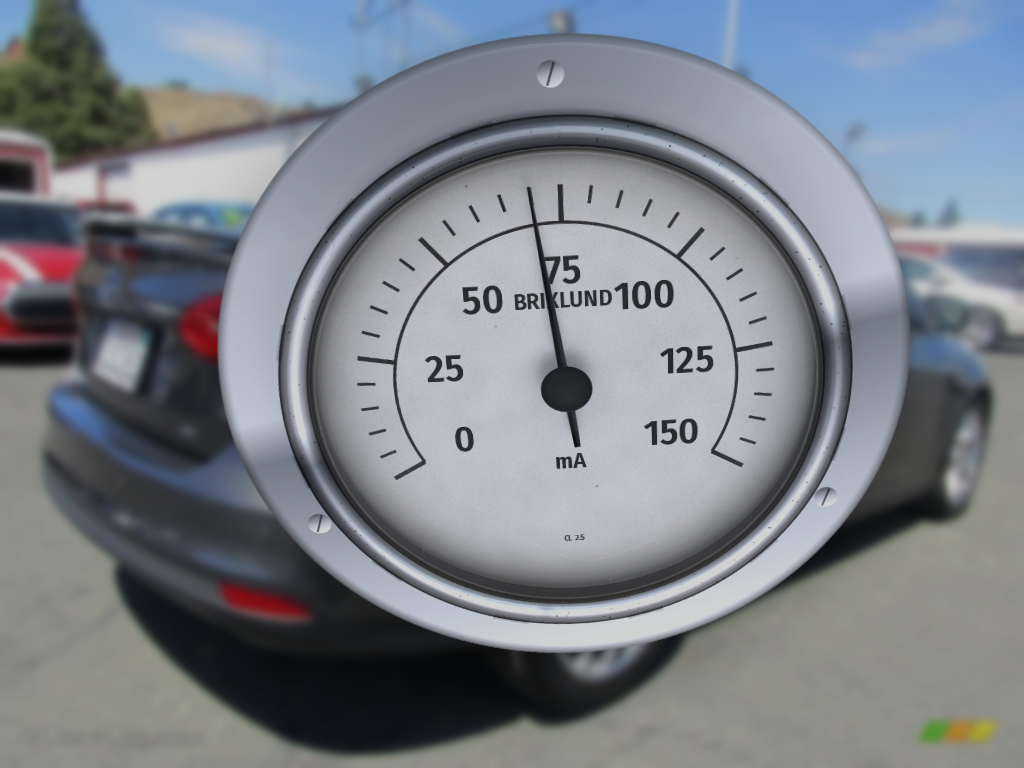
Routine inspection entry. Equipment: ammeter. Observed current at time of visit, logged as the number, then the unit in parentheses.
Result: 70 (mA)
